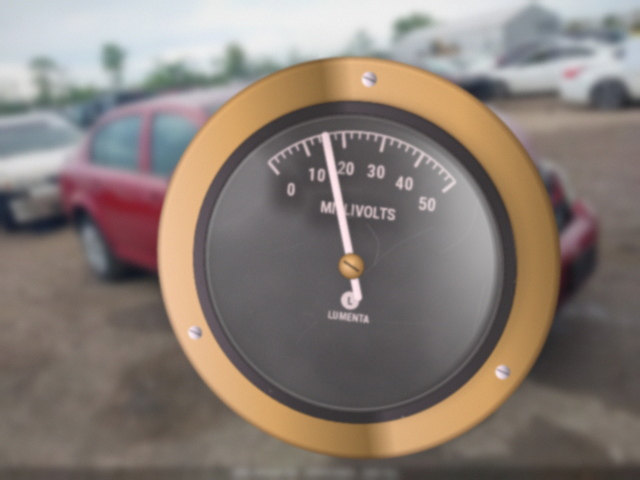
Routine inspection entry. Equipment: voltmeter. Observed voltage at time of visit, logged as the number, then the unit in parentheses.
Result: 16 (mV)
